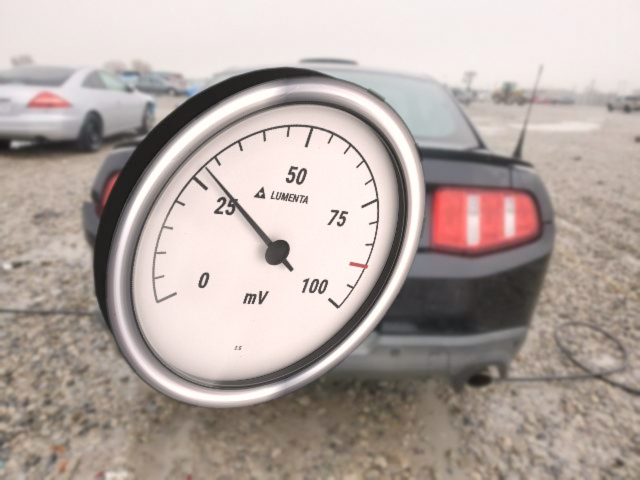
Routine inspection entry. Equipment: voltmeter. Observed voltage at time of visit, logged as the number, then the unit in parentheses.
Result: 27.5 (mV)
